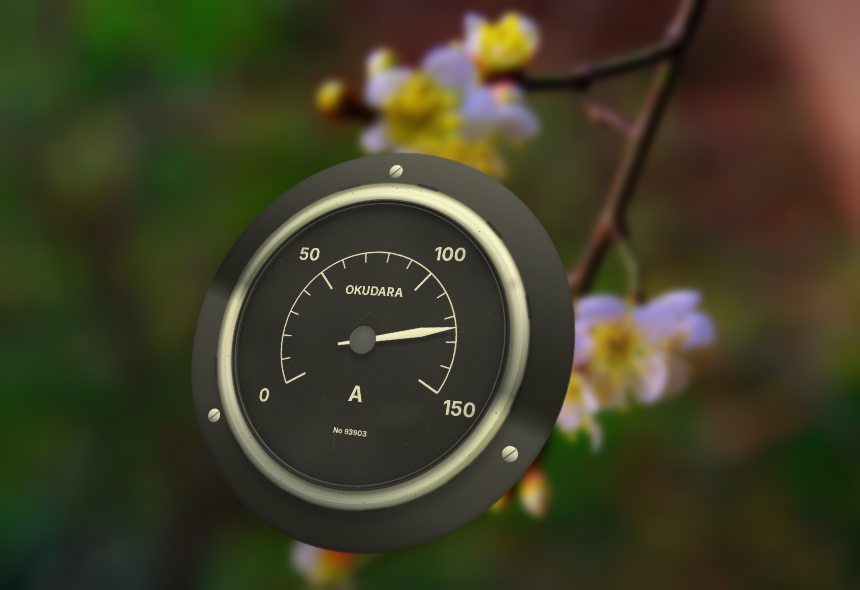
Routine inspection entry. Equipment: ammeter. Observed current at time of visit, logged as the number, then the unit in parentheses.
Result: 125 (A)
